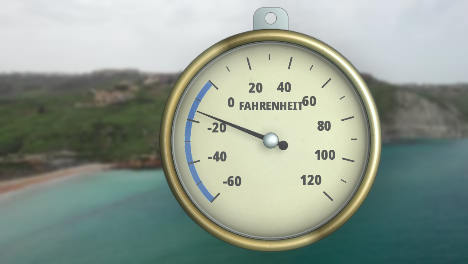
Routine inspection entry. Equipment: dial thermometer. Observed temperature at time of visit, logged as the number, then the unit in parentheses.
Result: -15 (°F)
